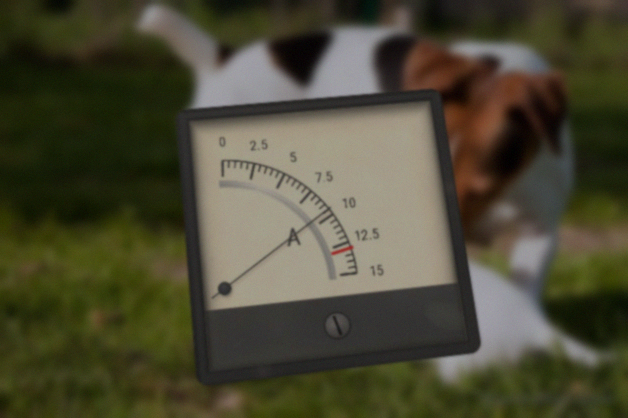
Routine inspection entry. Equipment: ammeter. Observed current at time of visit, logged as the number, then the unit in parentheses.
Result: 9.5 (A)
